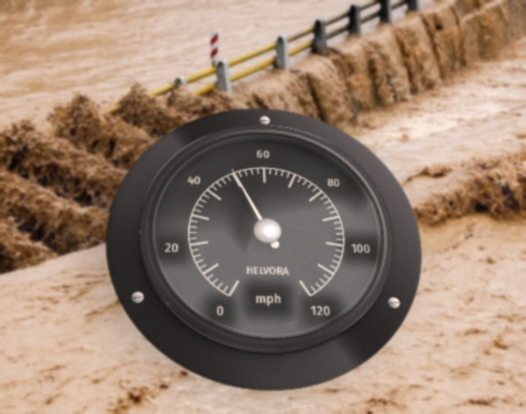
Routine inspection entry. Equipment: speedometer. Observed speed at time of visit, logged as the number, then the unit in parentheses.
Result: 50 (mph)
